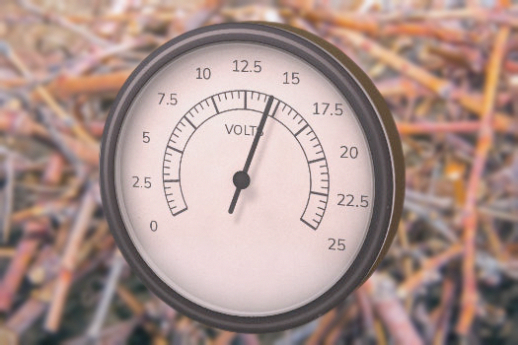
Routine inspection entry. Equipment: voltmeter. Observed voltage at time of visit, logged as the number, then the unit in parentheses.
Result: 14.5 (V)
